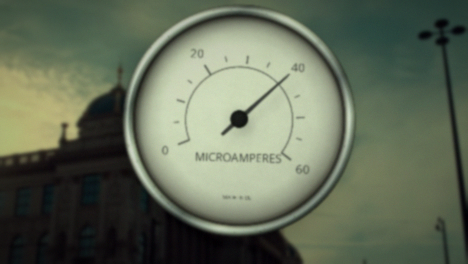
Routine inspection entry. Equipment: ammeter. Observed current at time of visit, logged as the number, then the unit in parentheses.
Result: 40 (µA)
